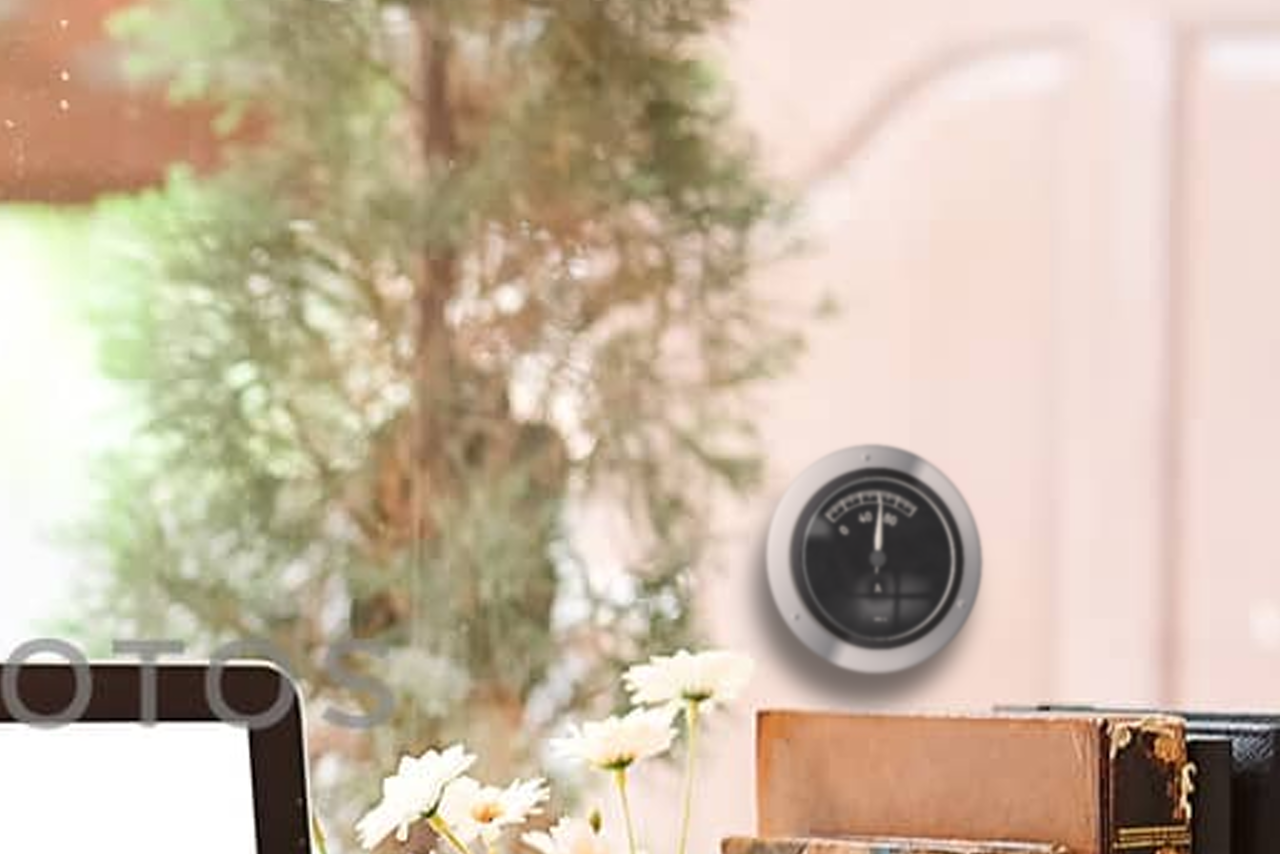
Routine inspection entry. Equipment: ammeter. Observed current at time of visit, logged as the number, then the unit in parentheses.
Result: 60 (A)
